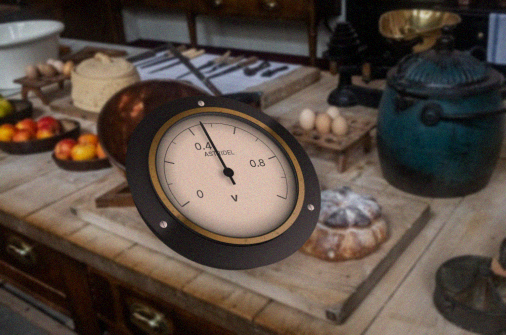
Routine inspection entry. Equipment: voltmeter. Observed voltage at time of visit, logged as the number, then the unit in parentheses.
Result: 0.45 (V)
